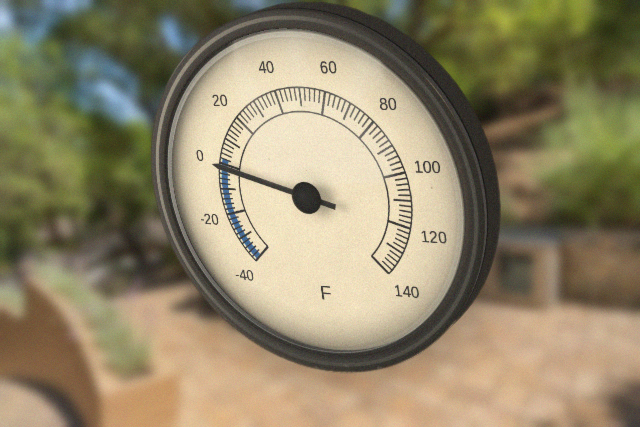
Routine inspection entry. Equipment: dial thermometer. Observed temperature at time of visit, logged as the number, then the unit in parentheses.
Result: 0 (°F)
